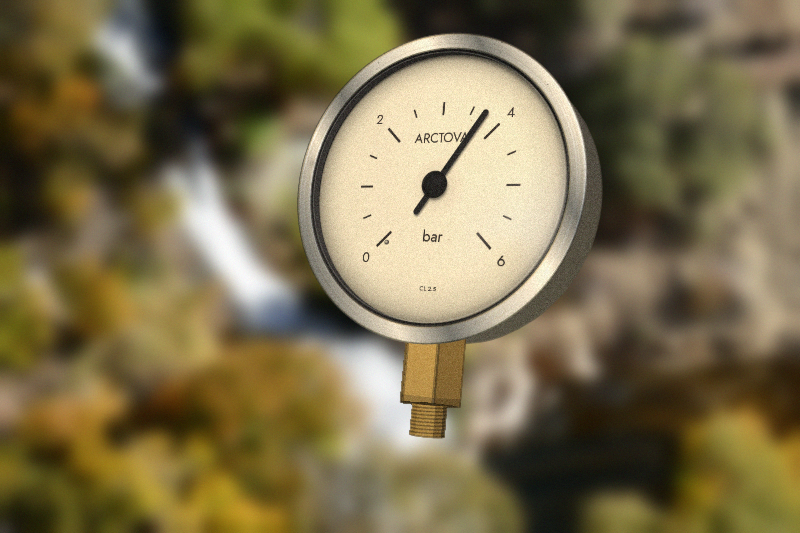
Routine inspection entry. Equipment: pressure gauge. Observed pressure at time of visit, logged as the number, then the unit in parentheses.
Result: 3.75 (bar)
